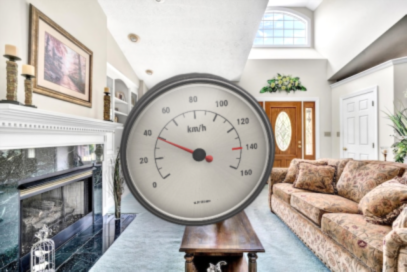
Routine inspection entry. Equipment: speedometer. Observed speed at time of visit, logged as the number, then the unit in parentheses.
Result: 40 (km/h)
